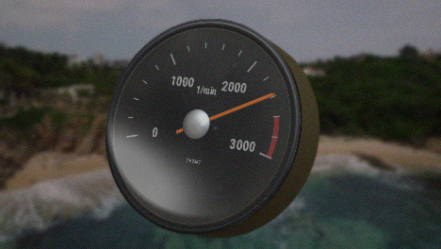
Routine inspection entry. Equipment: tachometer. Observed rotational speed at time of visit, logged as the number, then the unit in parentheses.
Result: 2400 (rpm)
